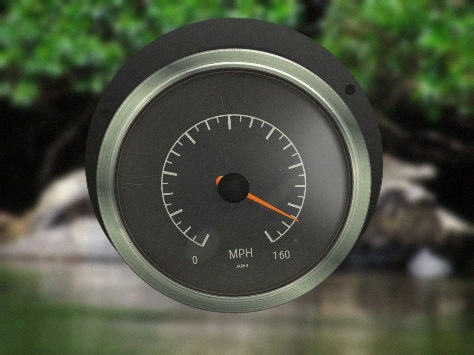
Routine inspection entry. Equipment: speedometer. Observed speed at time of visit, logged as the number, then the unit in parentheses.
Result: 145 (mph)
